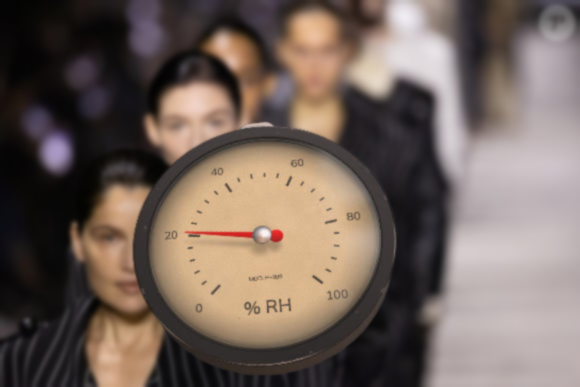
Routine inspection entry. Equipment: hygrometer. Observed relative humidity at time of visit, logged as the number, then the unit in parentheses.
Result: 20 (%)
